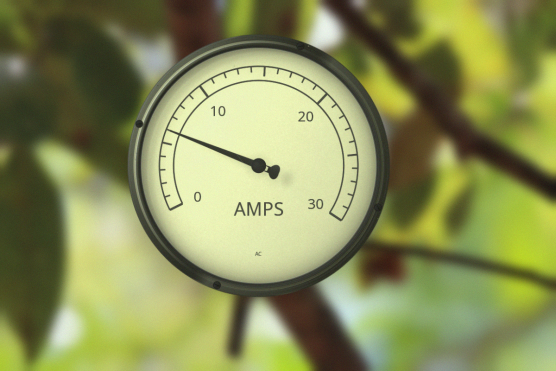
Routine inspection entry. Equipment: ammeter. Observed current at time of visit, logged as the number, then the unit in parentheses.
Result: 6 (A)
